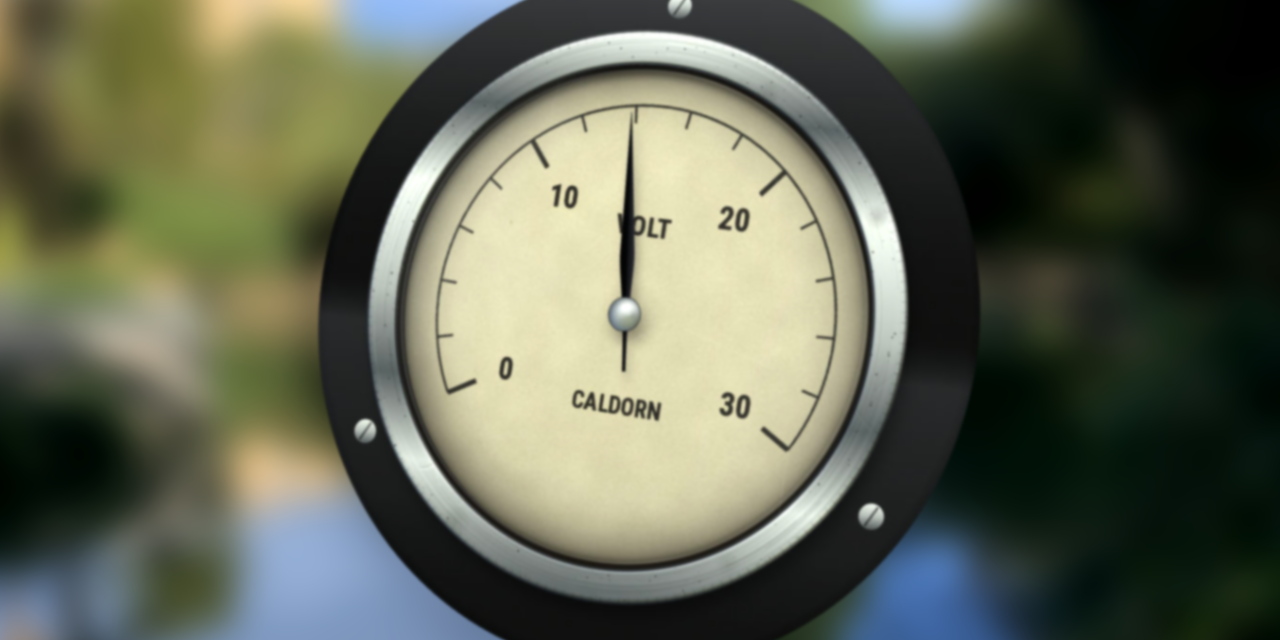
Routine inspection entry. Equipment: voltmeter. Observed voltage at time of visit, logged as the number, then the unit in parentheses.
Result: 14 (V)
